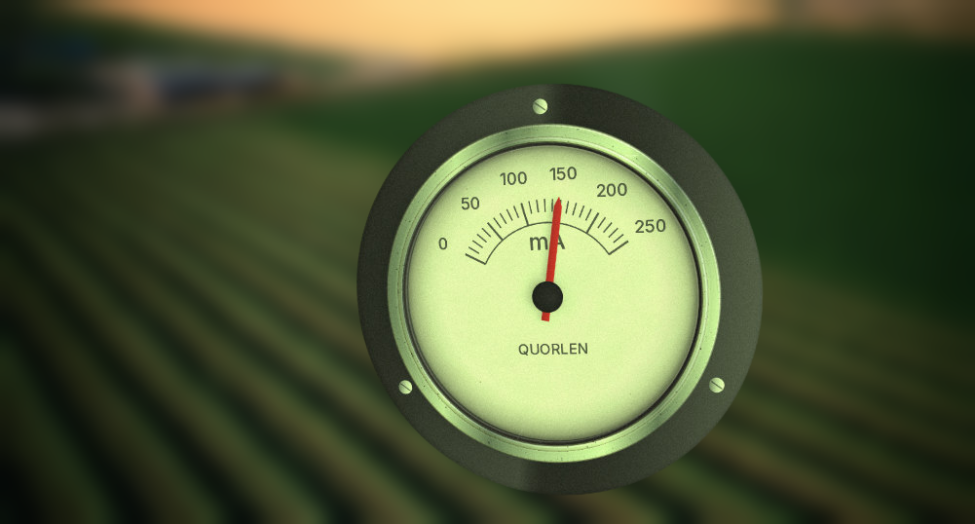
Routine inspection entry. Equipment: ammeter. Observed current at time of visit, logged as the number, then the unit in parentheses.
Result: 150 (mA)
